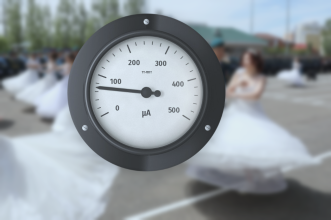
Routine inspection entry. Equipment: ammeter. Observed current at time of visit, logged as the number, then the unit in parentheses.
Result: 70 (µA)
